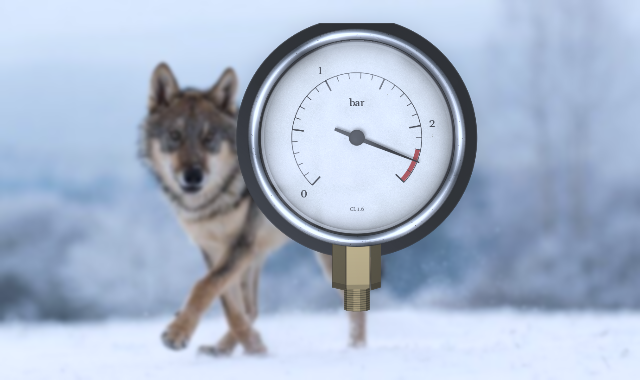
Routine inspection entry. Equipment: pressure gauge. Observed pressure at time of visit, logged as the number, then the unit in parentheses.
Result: 2.3 (bar)
